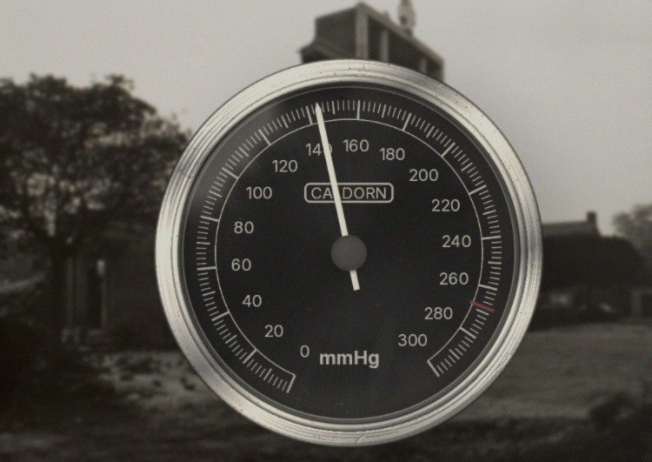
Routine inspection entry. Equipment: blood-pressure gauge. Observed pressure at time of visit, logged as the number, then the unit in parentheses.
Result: 144 (mmHg)
